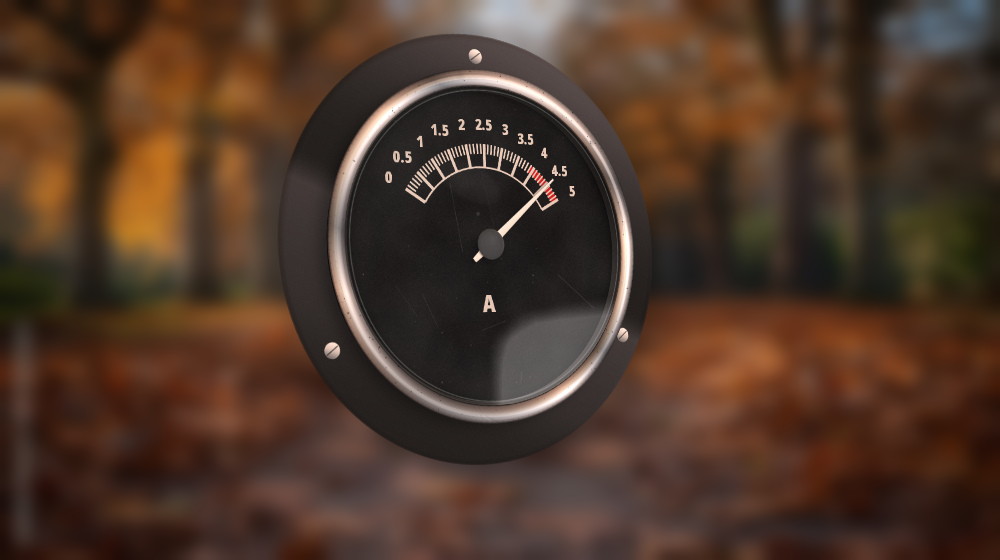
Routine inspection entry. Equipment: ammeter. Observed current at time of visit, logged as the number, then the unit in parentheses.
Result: 4.5 (A)
